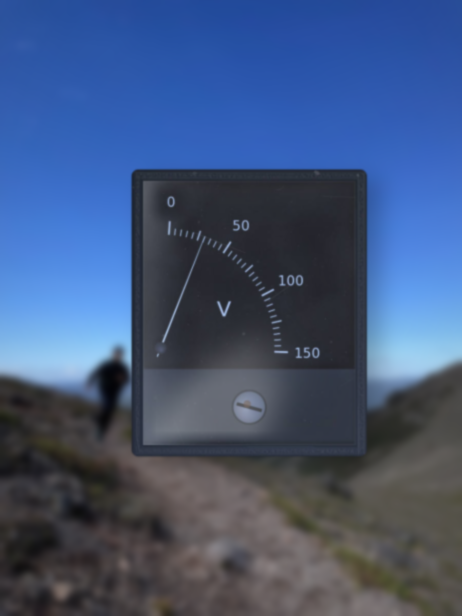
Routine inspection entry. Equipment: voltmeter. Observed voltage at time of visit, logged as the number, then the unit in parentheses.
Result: 30 (V)
